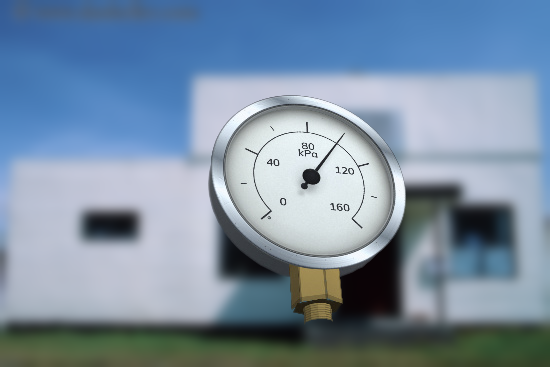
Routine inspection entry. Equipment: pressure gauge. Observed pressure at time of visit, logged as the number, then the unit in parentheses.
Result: 100 (kPa)
